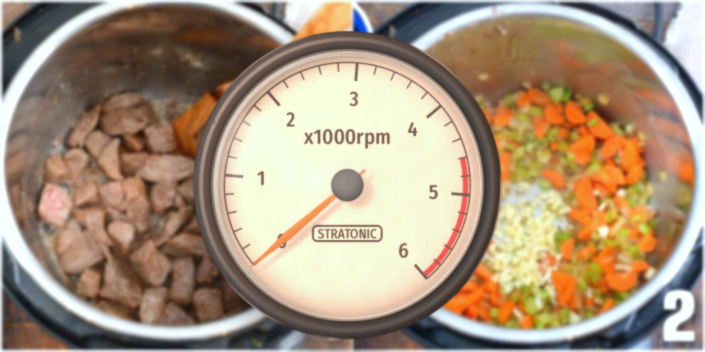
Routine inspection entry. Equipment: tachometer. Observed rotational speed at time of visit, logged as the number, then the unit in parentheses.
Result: 0 (rpm)
